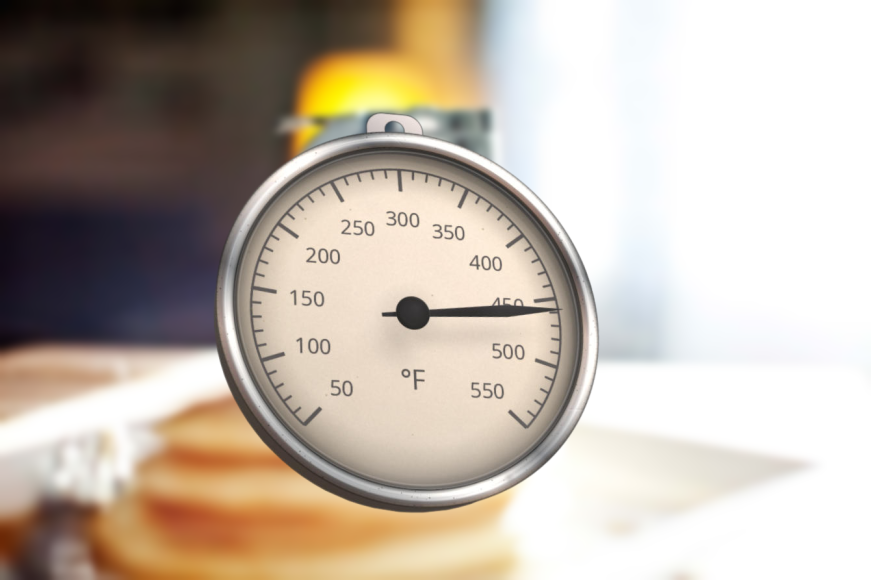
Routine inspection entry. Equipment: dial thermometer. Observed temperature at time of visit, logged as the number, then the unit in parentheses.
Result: 460 (°F)
